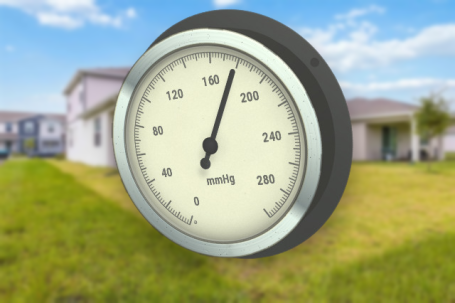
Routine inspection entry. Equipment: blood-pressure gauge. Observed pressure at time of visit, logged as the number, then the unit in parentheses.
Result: 180 (mmHg)
